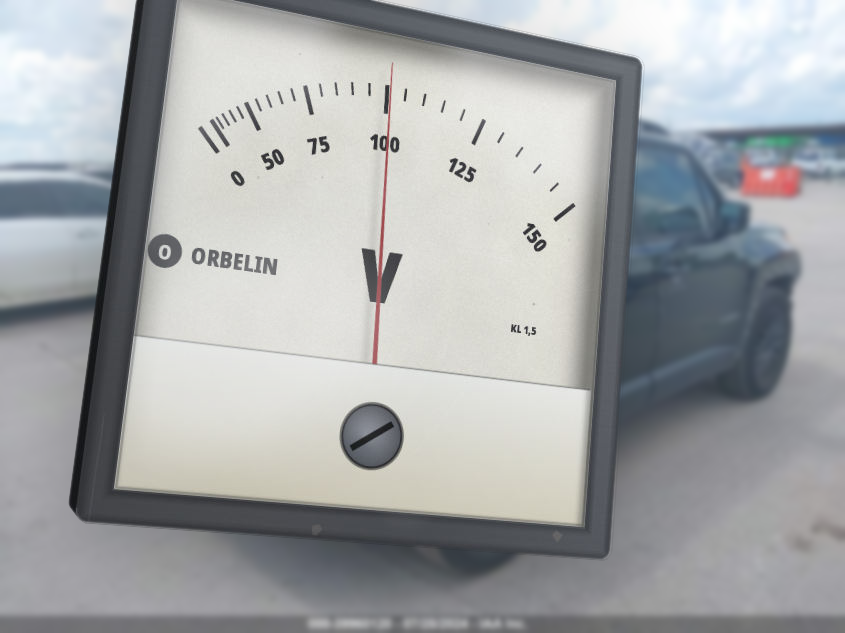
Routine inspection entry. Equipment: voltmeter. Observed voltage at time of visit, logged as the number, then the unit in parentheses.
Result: 100 (V)
